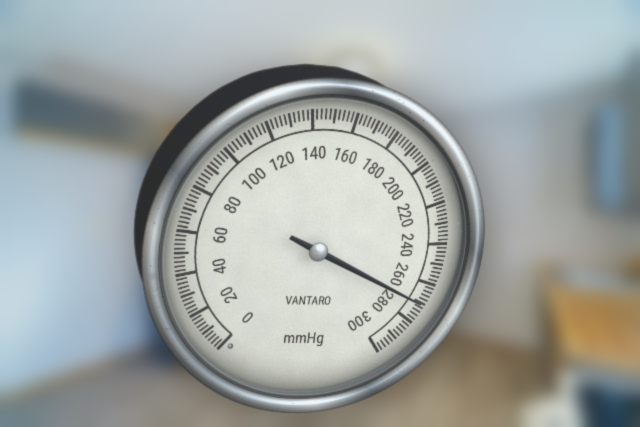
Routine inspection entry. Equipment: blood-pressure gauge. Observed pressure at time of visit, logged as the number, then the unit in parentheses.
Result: 270 (mmHg)
